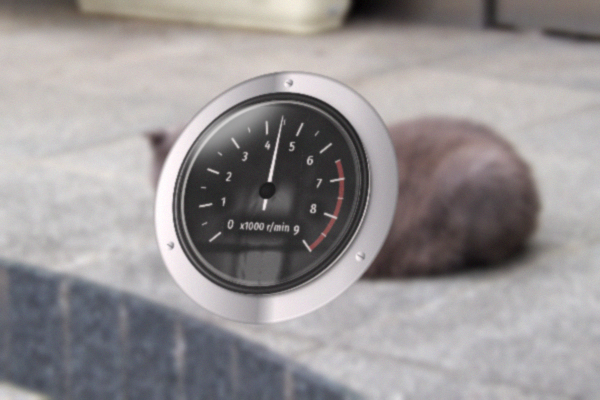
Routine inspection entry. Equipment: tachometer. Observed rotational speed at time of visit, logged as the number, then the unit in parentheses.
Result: 4500 (rpm)
